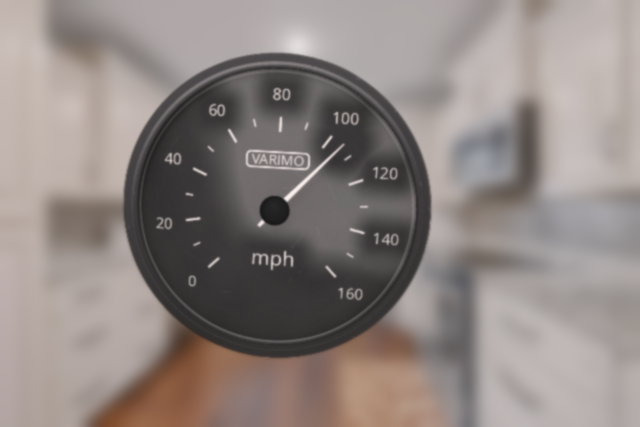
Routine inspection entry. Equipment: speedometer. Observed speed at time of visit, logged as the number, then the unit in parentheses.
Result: 105 (mph)
